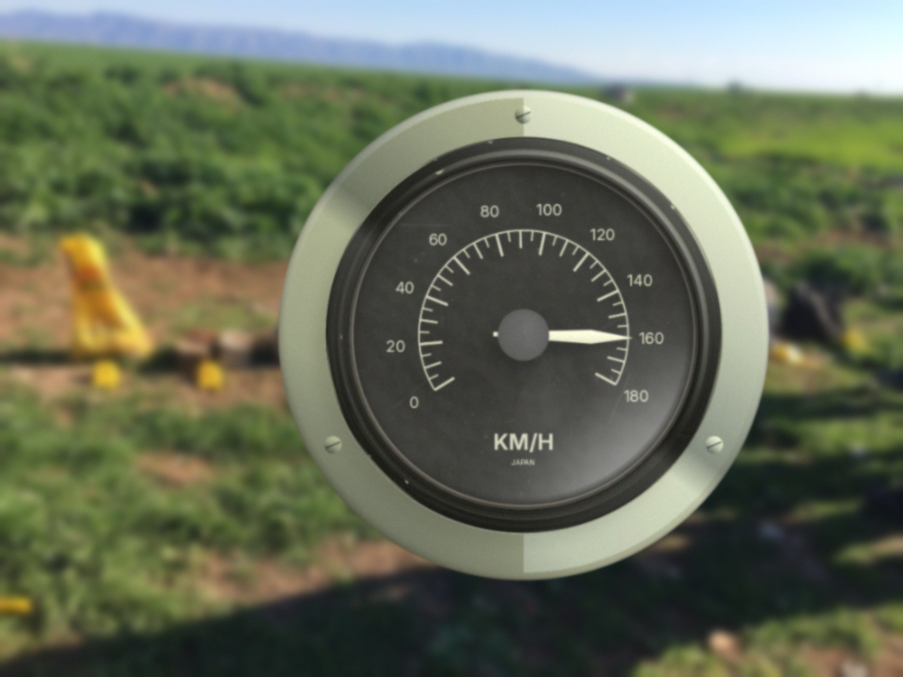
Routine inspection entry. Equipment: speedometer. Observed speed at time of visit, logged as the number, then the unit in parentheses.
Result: 160 (km/h)
